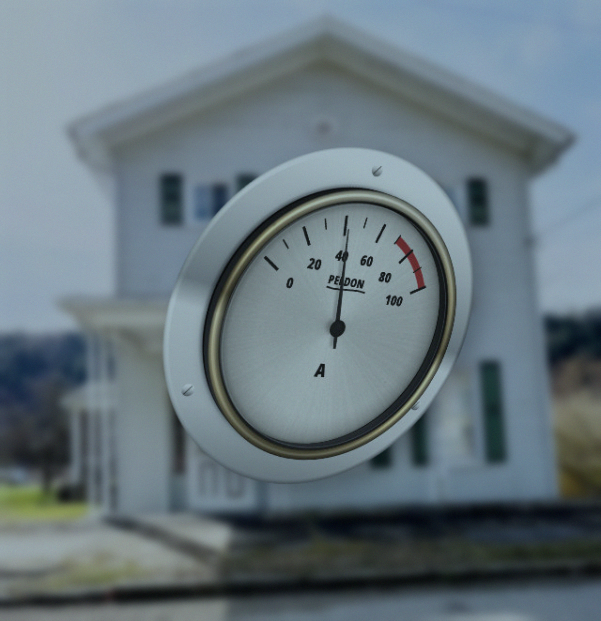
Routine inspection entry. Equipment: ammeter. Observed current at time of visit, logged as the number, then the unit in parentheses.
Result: 40 (A)
